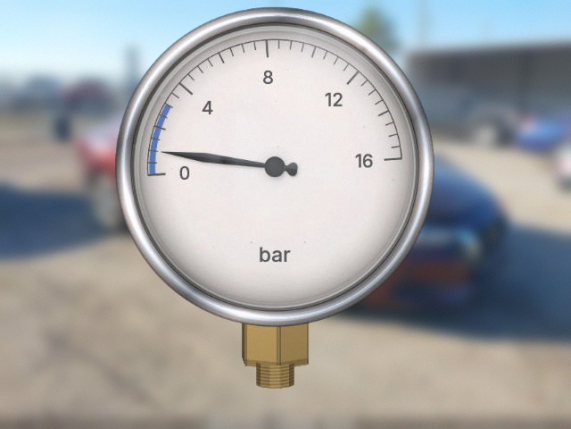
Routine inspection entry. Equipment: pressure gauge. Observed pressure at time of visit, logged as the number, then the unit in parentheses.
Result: 1 (bar)
